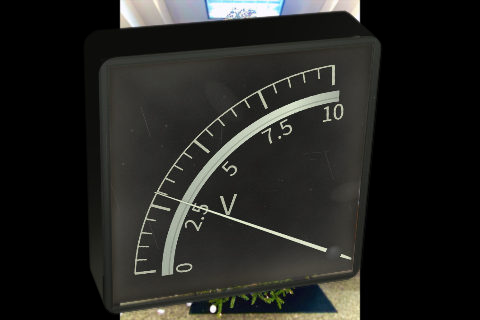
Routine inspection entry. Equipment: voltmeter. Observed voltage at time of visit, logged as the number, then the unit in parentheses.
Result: 3 (V)
